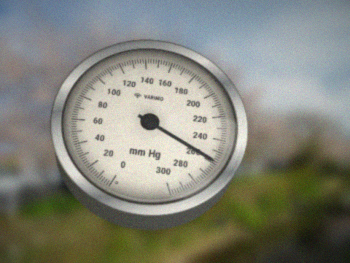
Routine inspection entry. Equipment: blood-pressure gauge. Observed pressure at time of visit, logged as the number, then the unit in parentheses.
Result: 260 (mmHg)
